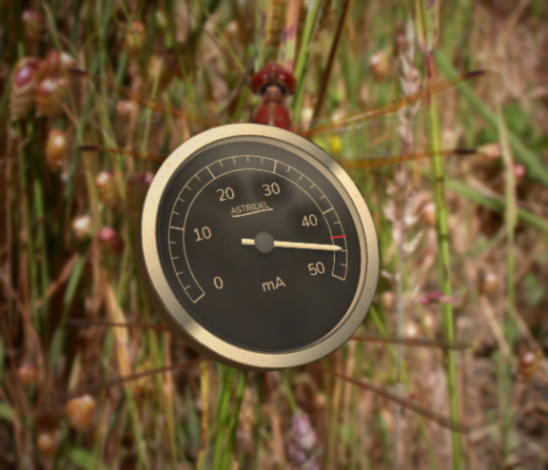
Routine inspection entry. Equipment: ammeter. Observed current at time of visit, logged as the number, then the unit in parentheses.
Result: 46 (mA)
